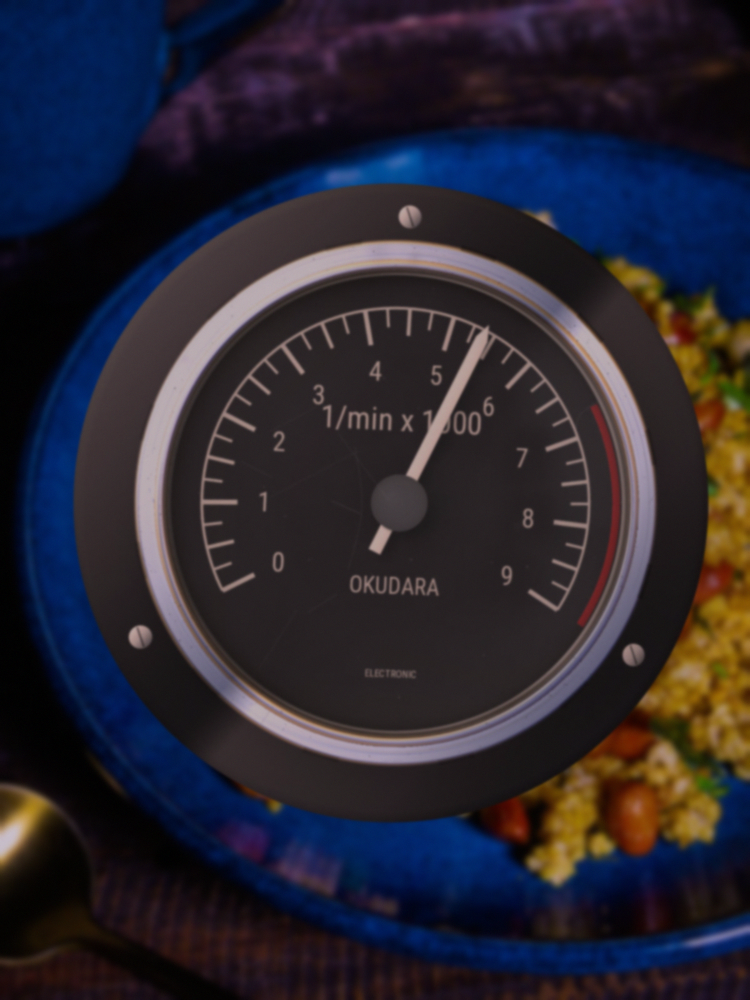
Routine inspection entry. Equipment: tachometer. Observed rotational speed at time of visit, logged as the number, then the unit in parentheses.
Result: 5375 (rpm)
